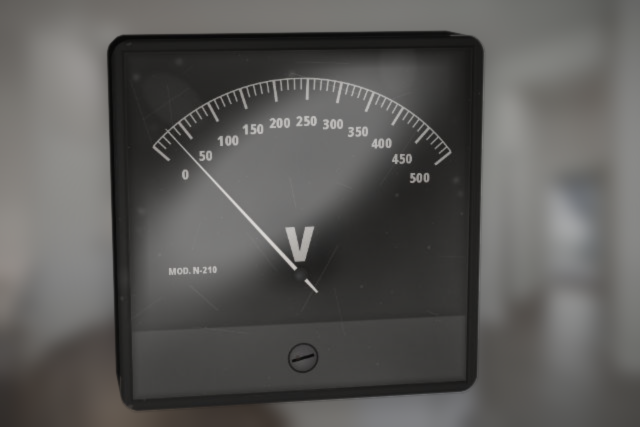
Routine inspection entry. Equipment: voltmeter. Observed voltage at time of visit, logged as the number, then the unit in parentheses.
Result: 30 (V)
